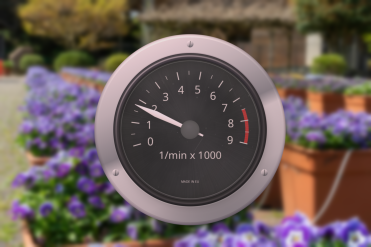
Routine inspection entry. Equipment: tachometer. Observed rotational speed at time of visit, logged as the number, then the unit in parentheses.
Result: 1750 (rpm)
